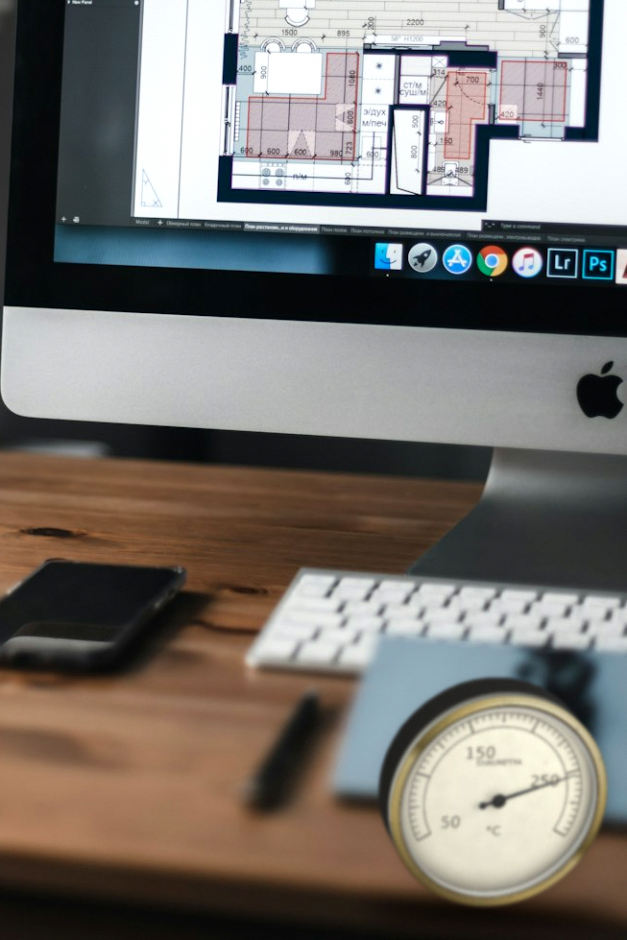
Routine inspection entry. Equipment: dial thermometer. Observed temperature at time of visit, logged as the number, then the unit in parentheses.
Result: 250 (°C)
